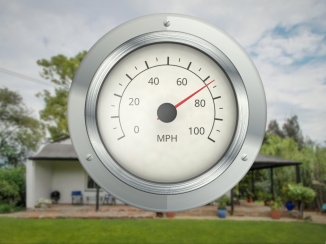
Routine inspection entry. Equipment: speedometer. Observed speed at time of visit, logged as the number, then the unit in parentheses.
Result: 72.5 (mph)
